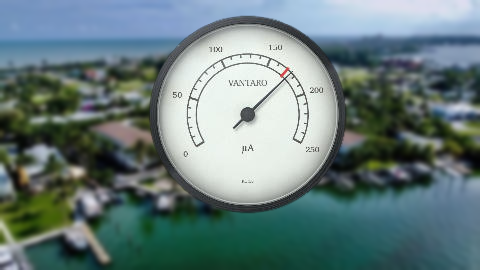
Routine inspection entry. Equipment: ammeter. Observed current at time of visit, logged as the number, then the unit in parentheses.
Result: 175 (µA)
